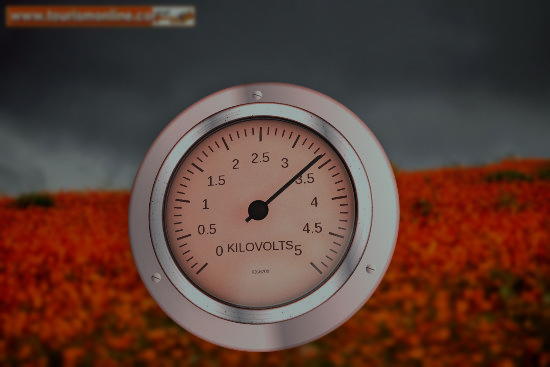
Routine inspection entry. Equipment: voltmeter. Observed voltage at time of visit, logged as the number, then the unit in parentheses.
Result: 3.4 (kV)
